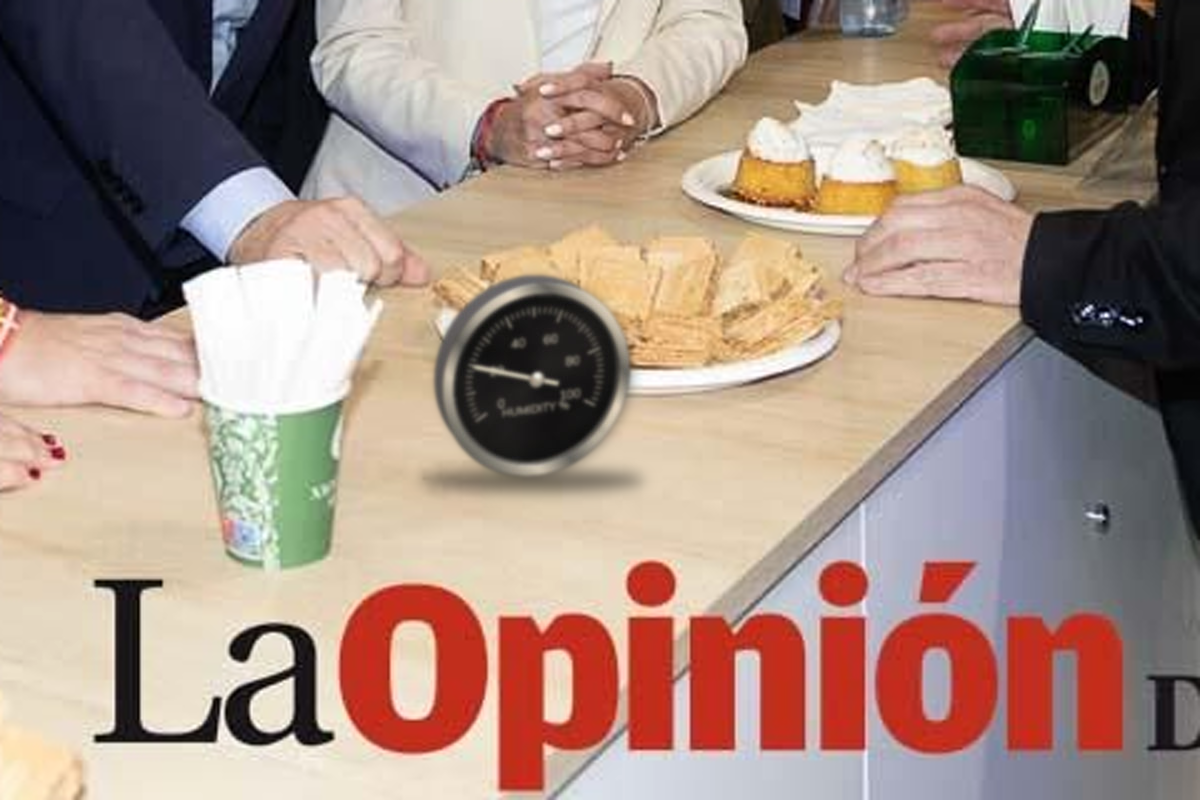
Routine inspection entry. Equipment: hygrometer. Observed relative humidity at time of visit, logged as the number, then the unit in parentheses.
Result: 20 (%)
